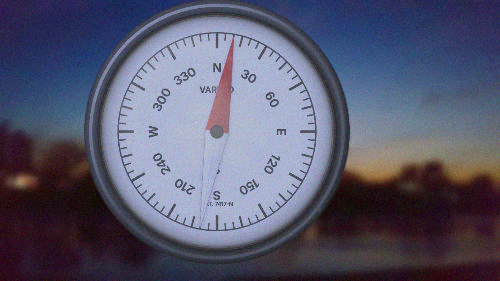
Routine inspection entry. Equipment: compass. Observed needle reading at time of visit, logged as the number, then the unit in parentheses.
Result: 10 (°)
